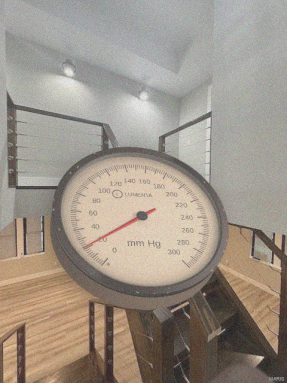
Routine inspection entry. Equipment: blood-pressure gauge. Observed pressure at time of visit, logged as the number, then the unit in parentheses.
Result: 20 (mmHg)
